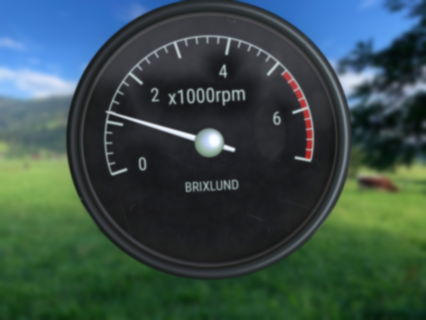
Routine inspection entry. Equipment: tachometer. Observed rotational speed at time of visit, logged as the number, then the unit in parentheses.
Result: 1200 (rpm)
